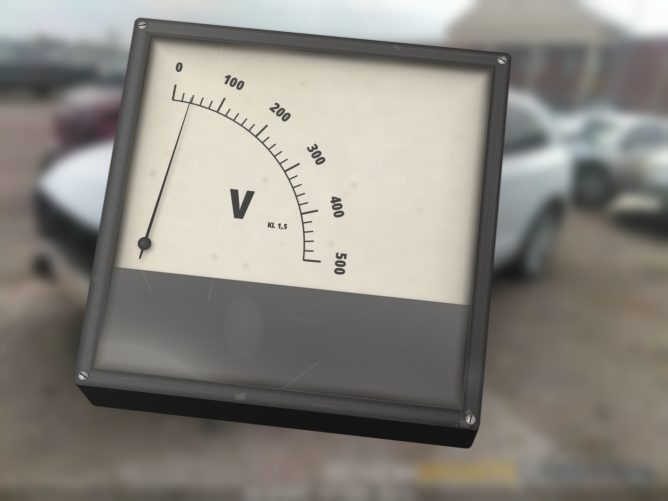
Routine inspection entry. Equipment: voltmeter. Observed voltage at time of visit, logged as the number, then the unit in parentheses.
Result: 40 (V)
